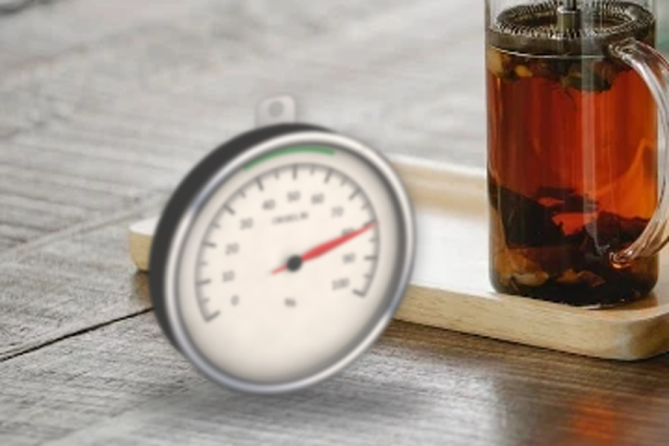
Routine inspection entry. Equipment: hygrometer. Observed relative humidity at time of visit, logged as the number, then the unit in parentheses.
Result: 80 (%)
